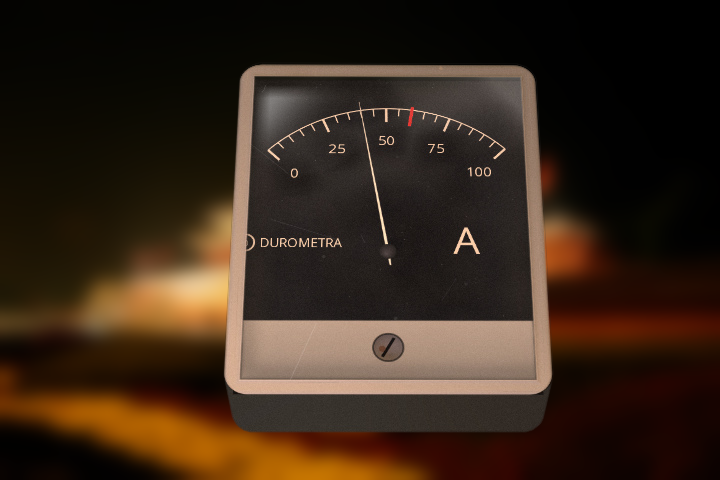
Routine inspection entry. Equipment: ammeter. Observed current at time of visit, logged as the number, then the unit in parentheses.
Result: 40 (A)
